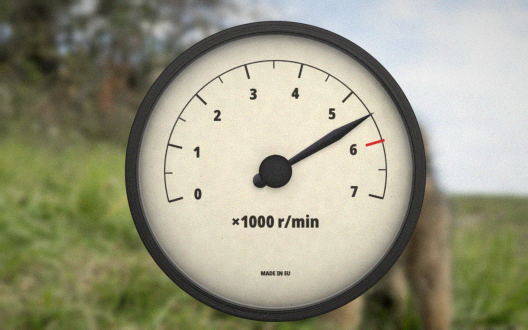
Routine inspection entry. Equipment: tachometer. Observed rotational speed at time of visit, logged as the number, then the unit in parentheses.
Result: 5500 (rpm)
